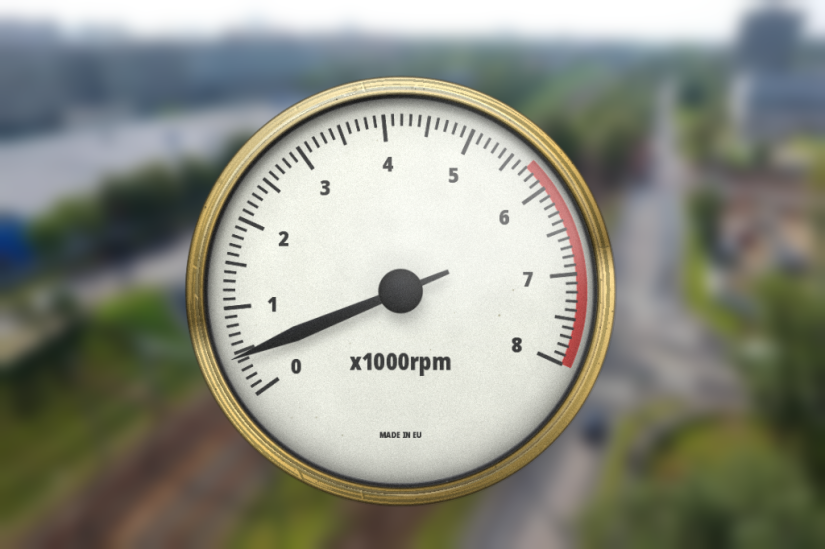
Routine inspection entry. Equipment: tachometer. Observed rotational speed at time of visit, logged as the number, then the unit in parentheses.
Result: 450 (rpm)
